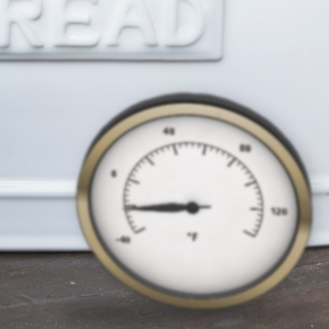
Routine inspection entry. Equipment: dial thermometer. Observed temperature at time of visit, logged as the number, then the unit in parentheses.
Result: -20 (°F)
